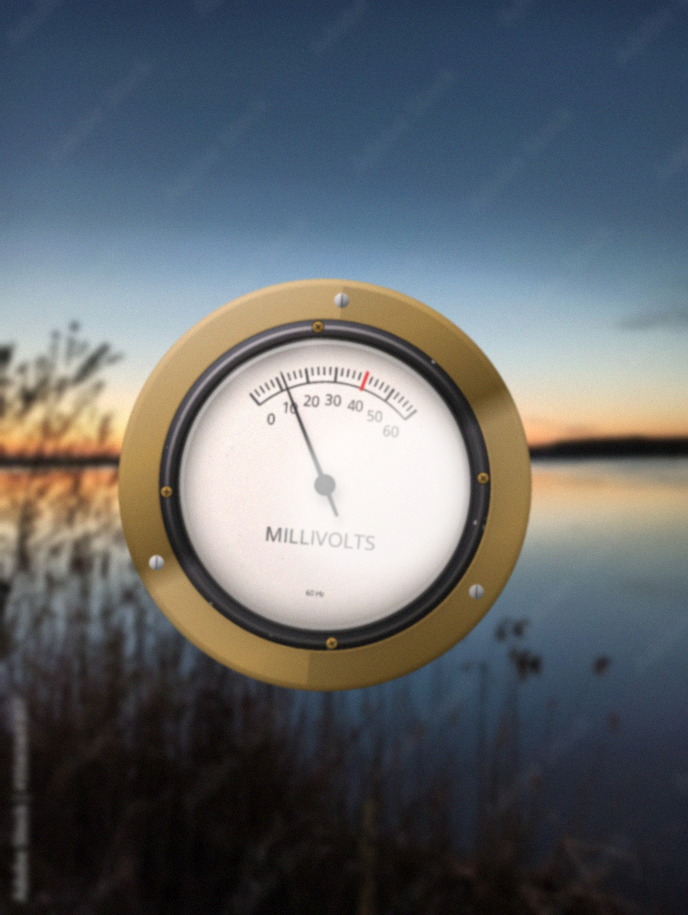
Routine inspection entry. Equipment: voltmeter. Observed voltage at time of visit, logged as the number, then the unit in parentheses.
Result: 12 (mV)
